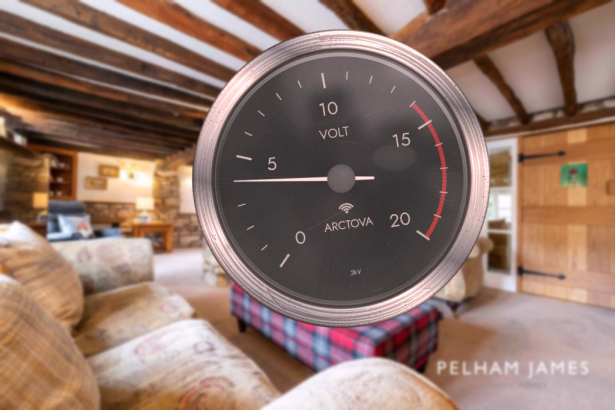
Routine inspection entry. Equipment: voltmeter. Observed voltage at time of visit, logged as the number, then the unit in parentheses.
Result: 4 (V)
